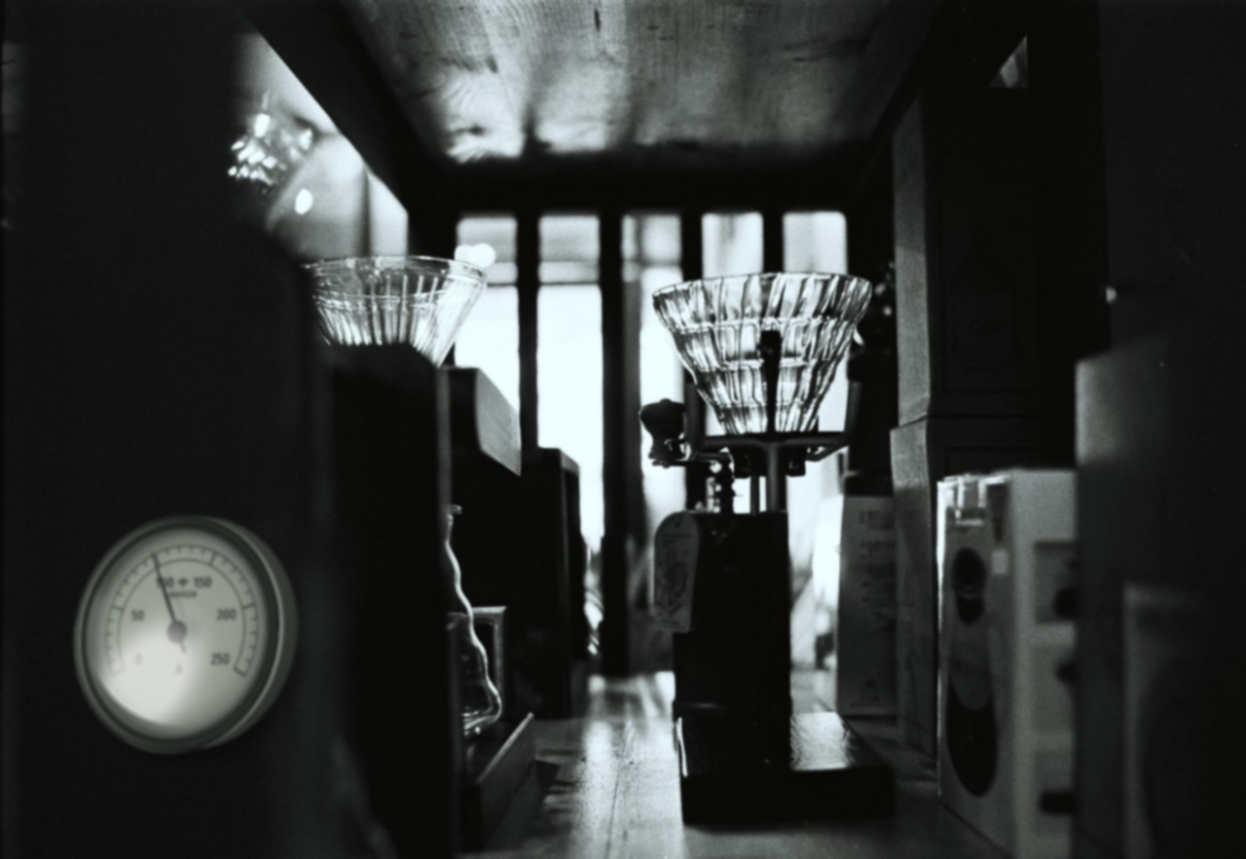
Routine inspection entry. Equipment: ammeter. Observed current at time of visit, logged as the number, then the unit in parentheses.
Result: 100 (A)
